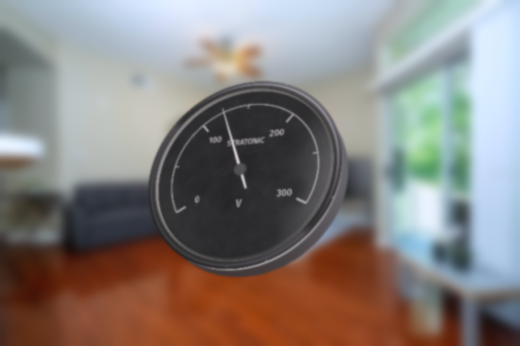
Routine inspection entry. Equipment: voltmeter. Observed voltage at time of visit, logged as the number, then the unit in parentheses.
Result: 125 (V)
